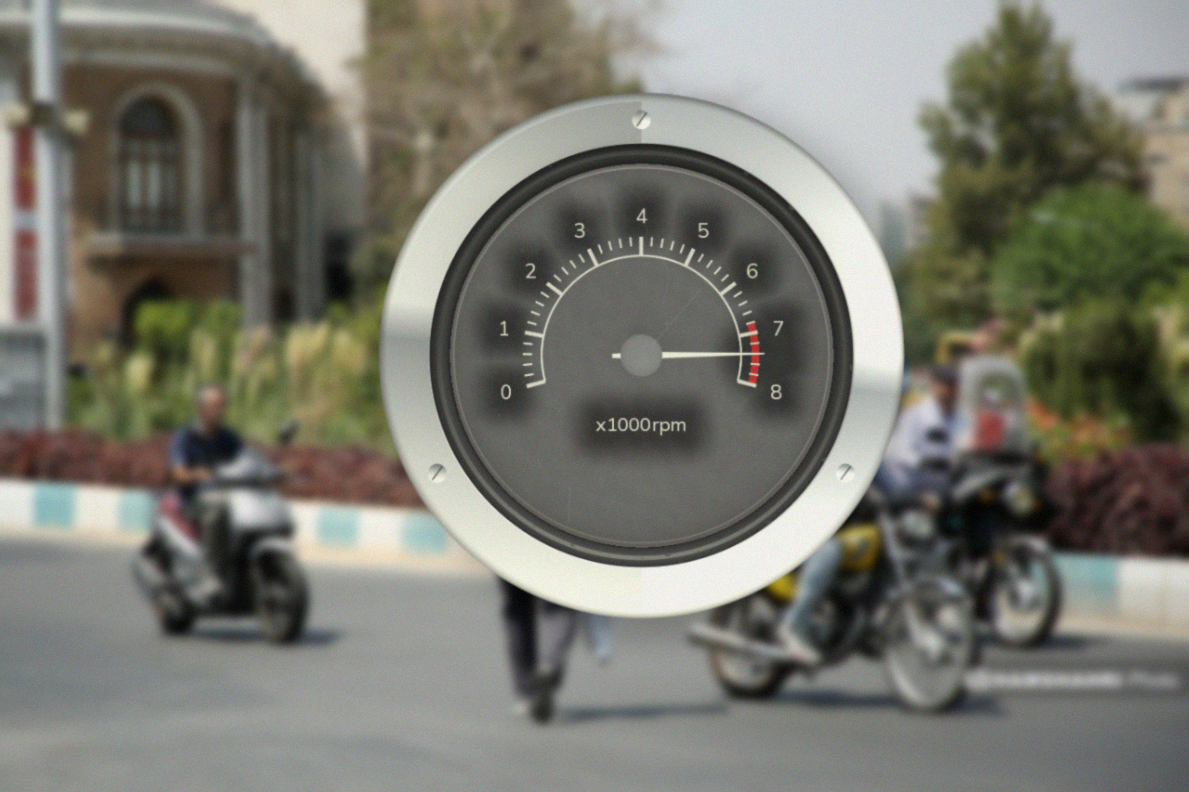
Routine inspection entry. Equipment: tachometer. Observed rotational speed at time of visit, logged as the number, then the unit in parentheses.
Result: 7400 (rpm)
